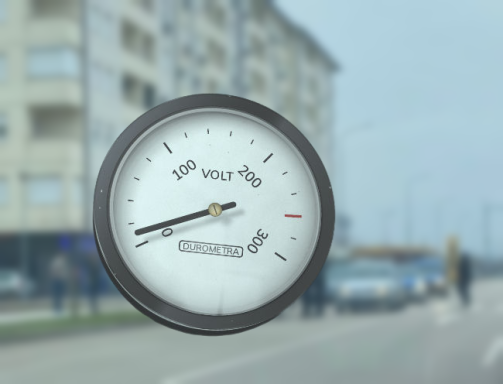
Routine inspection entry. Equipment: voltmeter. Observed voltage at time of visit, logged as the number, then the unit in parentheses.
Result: 10 (V)
